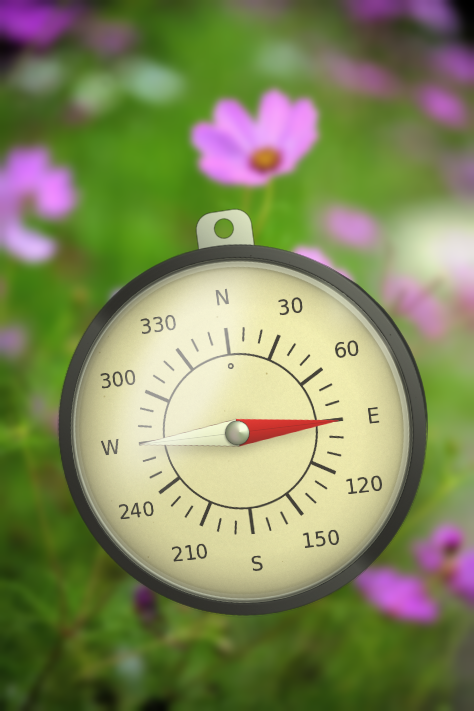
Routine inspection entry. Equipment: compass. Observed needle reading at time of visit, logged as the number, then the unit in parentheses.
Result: 90 (°)
